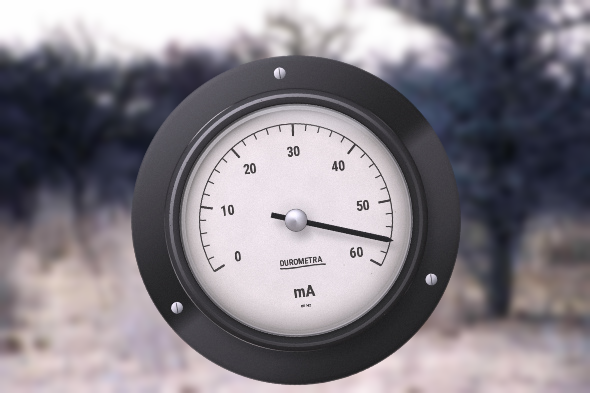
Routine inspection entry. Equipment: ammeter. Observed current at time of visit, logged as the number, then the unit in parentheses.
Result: 56 (mA)
